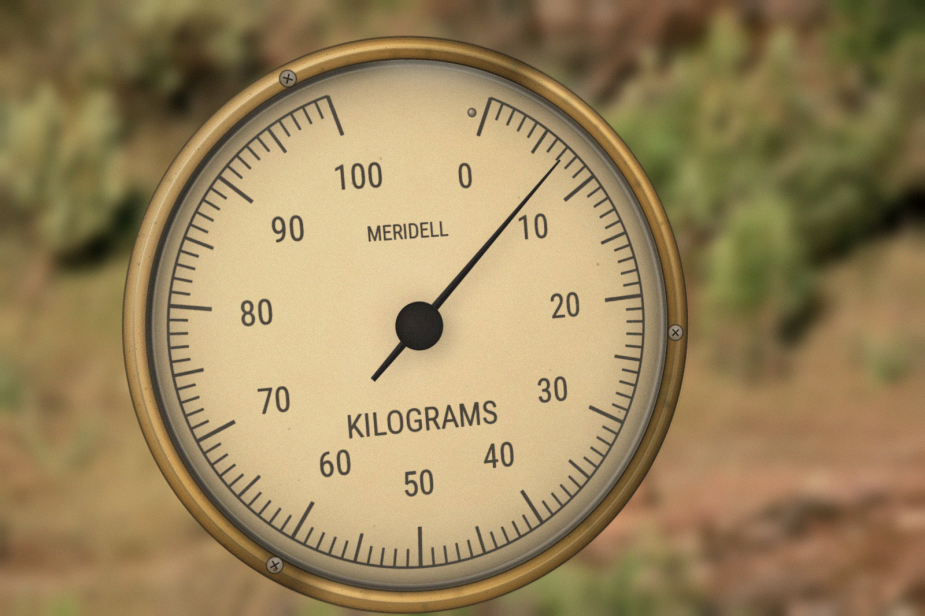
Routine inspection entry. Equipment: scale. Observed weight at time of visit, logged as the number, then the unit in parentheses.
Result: 7 (kg)
